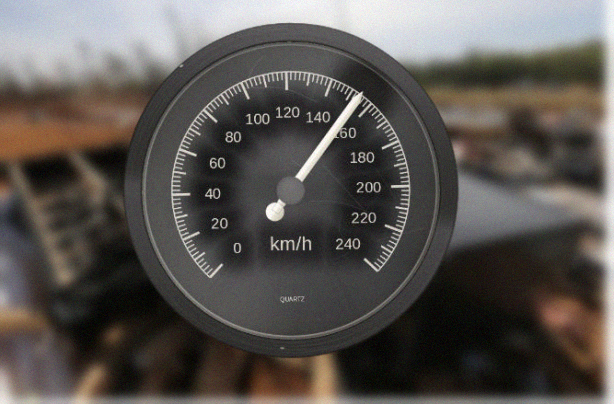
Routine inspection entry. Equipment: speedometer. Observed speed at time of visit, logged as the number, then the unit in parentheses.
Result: 154 (km/h)
